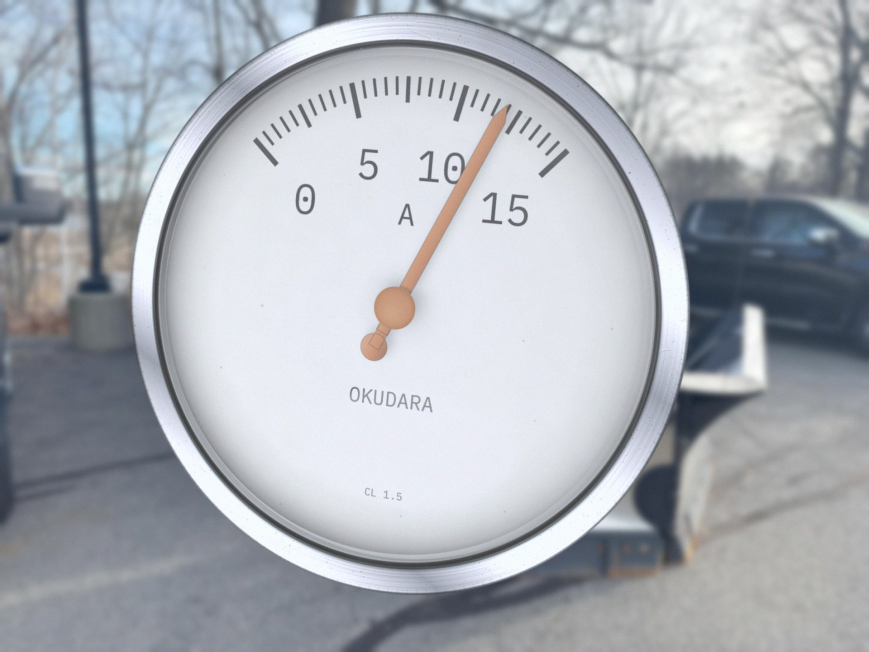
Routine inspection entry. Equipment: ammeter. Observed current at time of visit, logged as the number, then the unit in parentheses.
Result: 12 (A)
